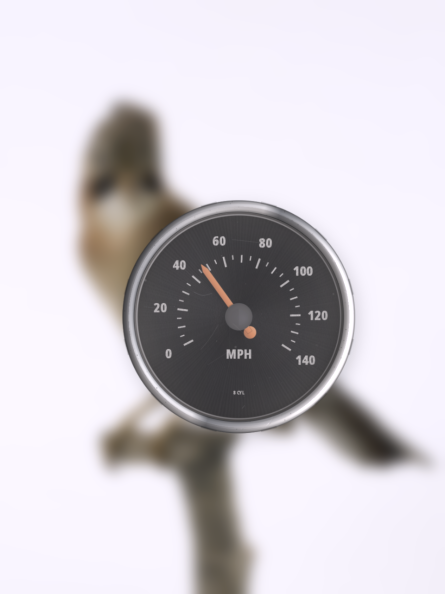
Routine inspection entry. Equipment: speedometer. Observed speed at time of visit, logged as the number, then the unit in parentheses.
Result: 47.5 (mph)
